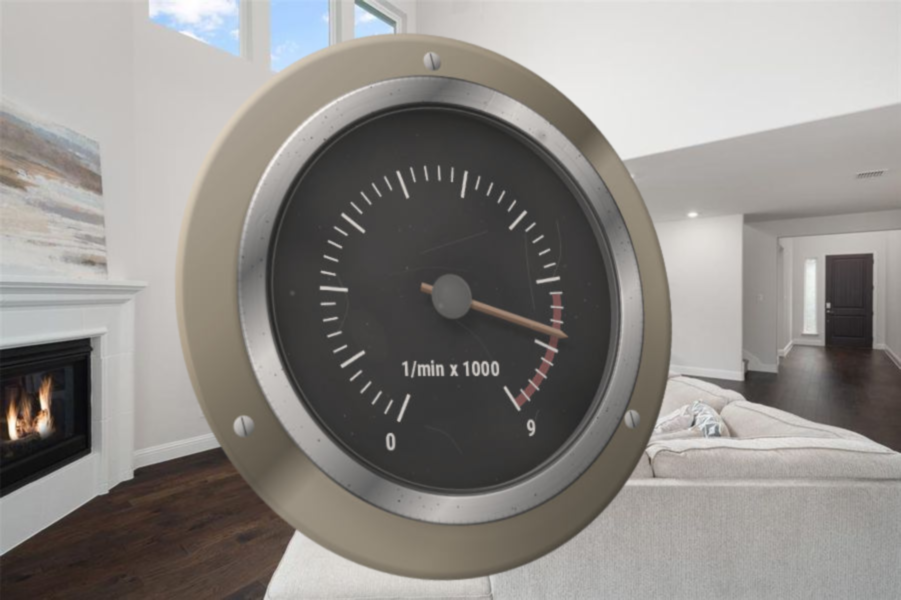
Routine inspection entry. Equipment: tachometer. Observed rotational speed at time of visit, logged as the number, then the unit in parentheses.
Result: 7800 (rpm)
